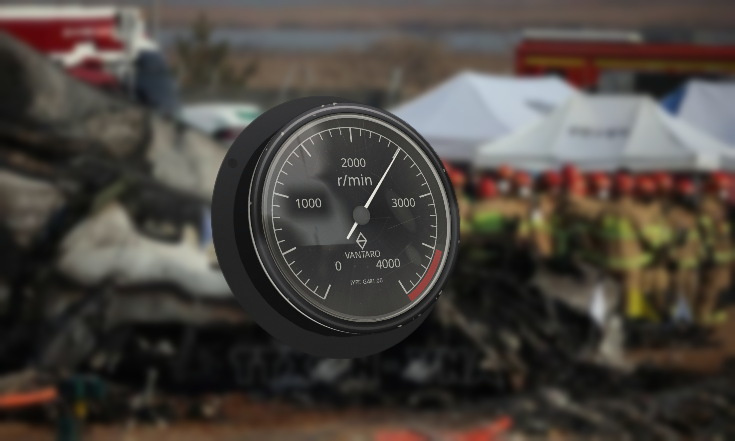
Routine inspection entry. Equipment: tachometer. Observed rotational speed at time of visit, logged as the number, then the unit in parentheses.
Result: 2500 (rpm)
